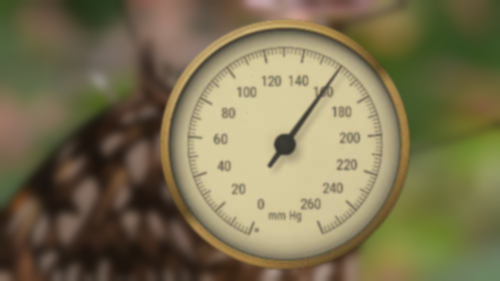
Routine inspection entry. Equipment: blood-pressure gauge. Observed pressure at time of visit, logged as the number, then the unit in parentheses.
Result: 160 (mmHg)
